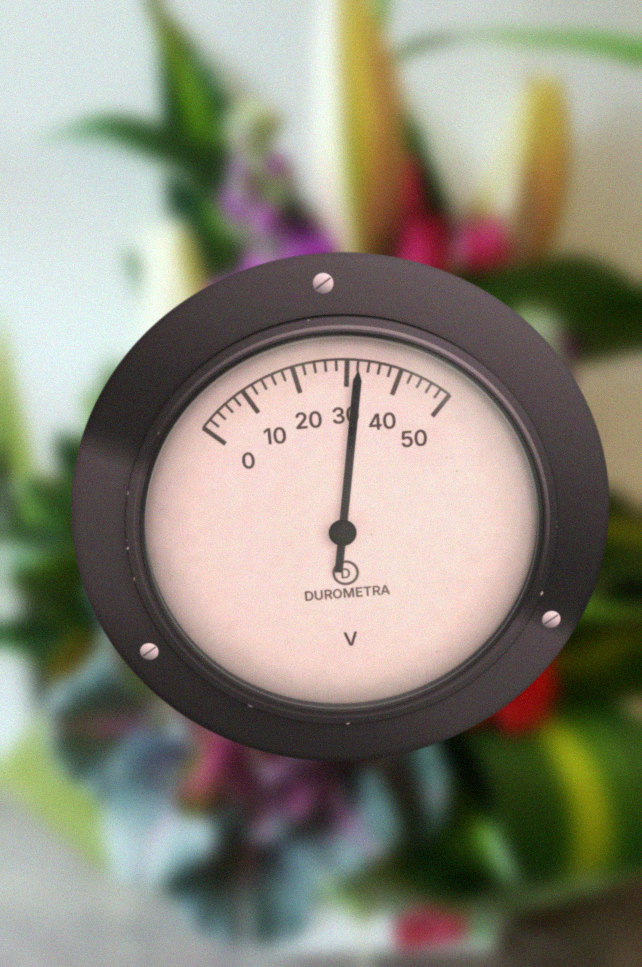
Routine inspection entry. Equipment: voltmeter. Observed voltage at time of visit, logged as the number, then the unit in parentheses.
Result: 32 (V)
